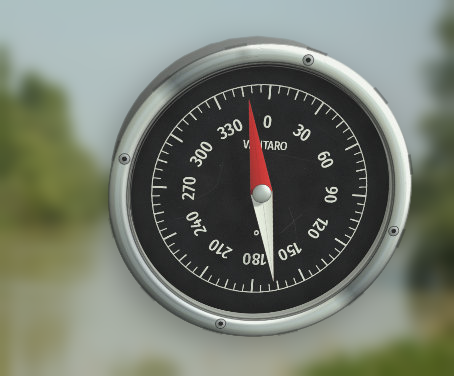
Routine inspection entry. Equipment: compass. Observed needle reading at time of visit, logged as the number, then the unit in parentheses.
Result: 347.5 (°)
